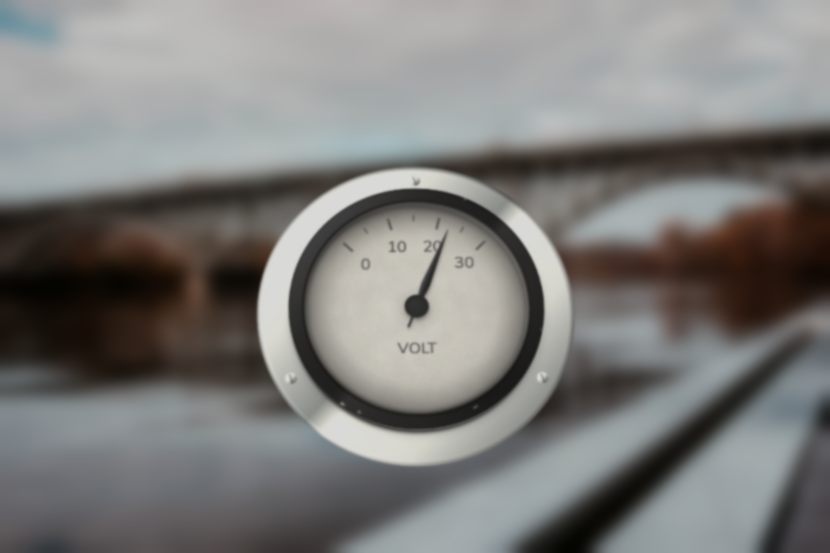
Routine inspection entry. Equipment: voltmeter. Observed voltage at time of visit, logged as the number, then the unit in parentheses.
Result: 22.5 (V)
